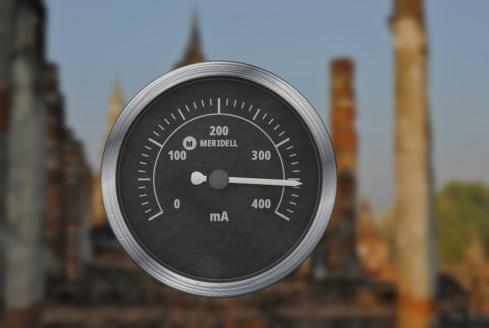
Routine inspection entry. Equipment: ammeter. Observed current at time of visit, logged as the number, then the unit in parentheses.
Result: 355 (mA)
